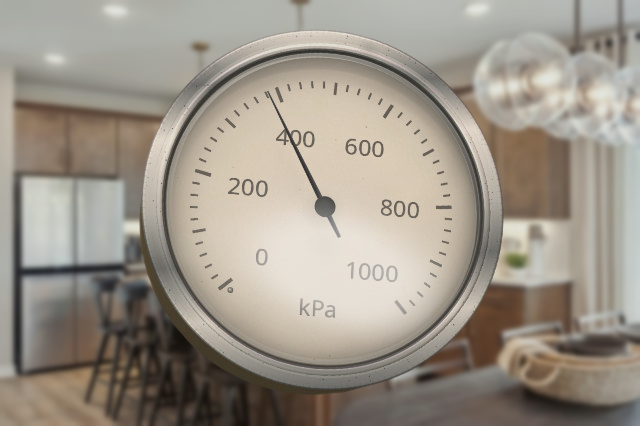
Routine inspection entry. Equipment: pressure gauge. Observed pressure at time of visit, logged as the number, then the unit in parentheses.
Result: 380 (kPa)
